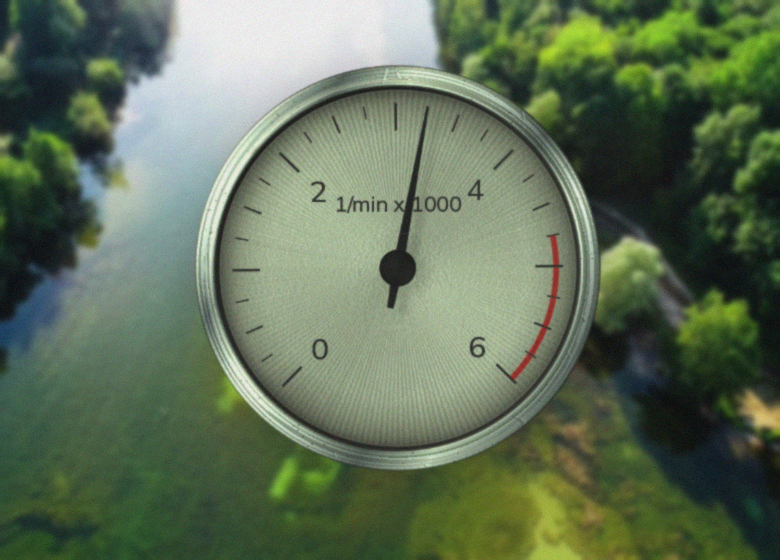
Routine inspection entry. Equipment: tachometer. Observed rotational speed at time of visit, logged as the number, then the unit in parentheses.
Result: 3250 (rpm)
